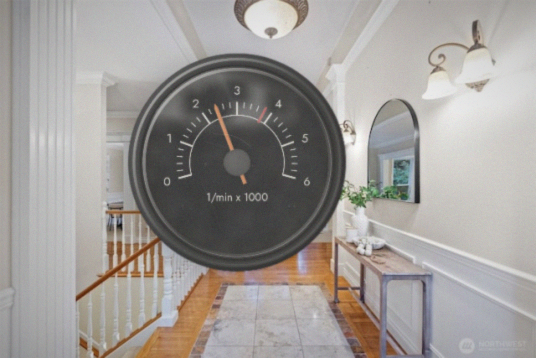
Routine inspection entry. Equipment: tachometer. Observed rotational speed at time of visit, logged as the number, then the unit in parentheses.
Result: 2400 (rpm)
